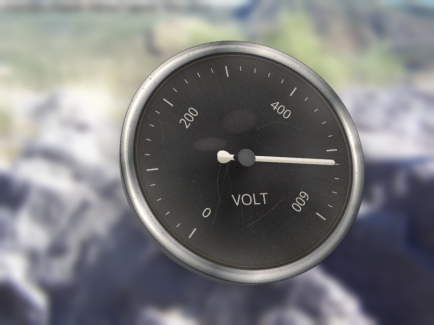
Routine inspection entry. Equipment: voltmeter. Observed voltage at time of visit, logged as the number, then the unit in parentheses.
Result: 520 (V)
